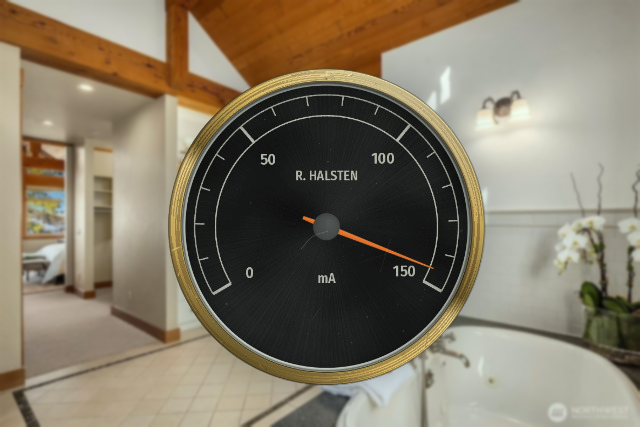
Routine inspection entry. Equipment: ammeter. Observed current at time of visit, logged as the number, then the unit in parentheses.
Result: 145 (mA)
